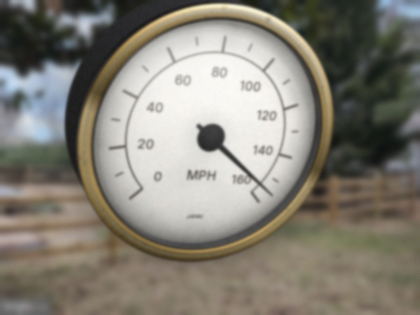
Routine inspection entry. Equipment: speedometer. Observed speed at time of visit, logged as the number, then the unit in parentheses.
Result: 155 (mph)
